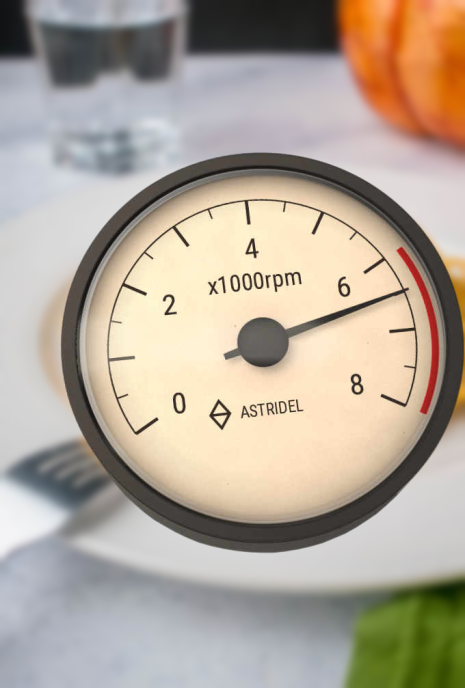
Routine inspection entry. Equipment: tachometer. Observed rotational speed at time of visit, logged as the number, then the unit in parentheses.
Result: 6500 (rpm)
